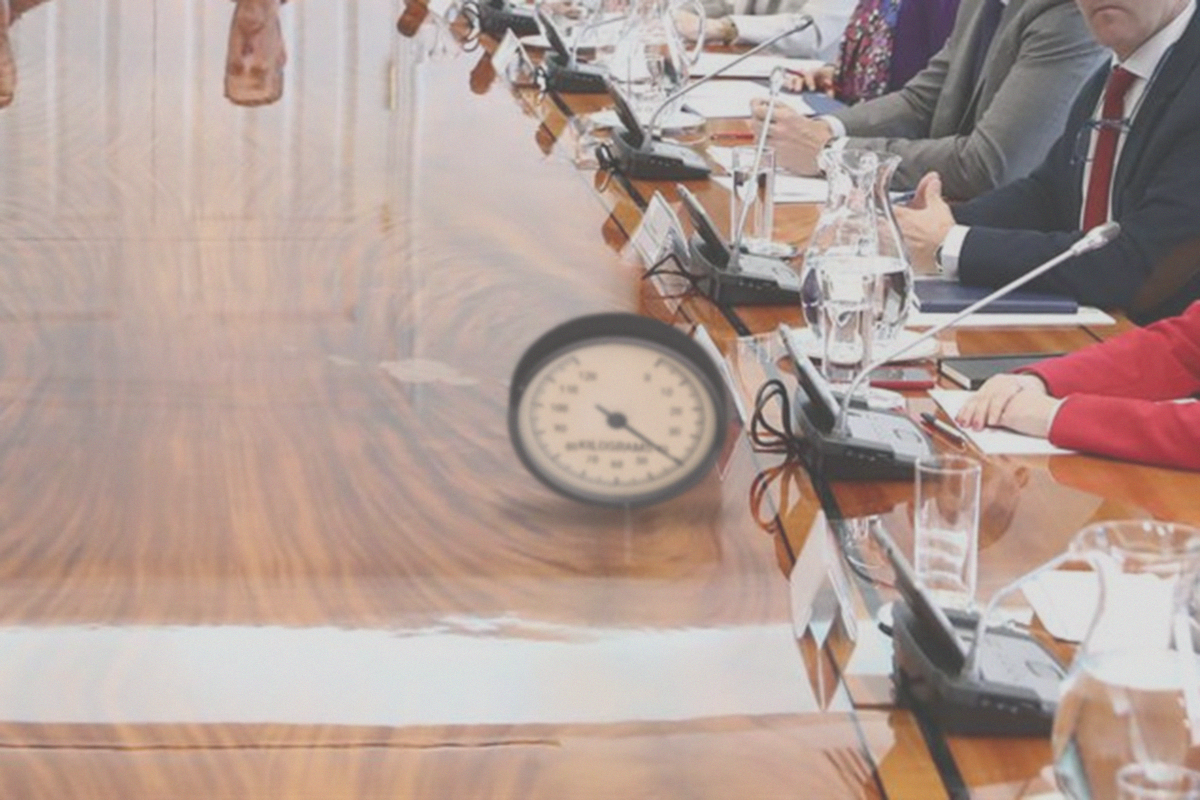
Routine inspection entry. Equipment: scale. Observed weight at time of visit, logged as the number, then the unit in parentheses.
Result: 40 (kg)
